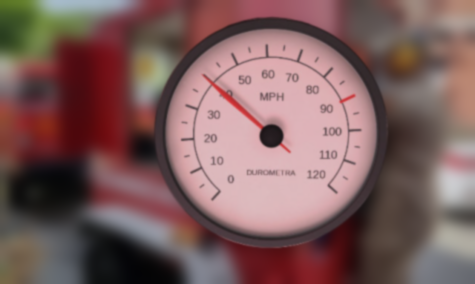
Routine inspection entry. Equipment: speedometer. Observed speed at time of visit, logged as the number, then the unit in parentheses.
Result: 40 (mph)
